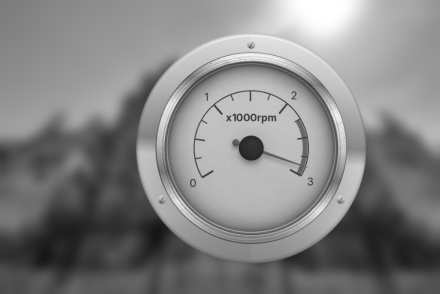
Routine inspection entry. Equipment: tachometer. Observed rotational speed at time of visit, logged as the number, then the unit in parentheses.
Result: 2875 (rpm)
